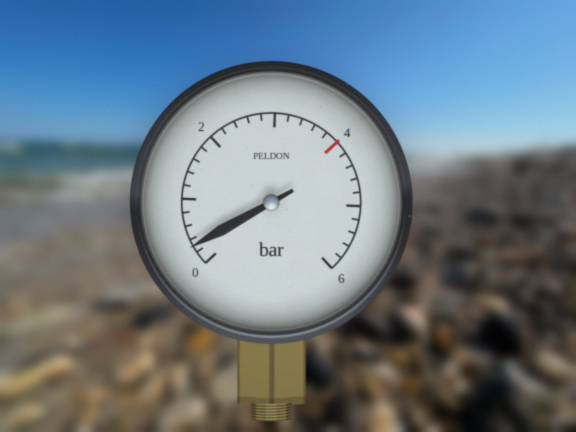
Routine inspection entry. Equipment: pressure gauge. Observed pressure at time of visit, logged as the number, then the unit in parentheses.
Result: 0.3 (bar)
